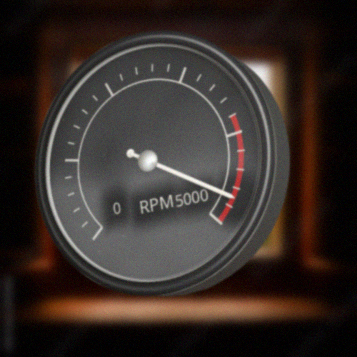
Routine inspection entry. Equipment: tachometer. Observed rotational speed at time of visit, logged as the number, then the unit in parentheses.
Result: 4700 (rpm)
